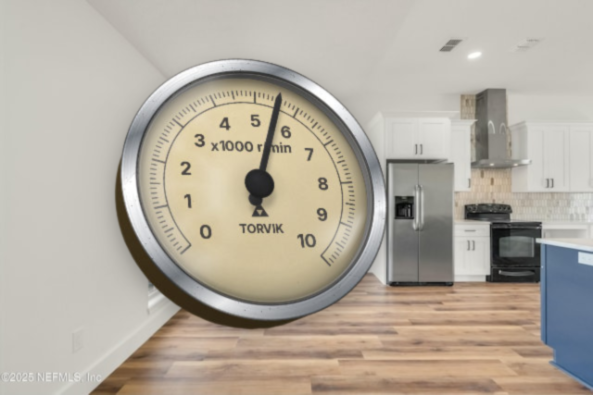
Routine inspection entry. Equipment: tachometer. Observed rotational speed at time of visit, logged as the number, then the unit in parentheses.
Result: 5500 (rpm)
